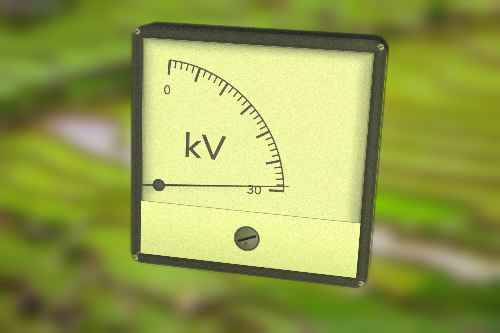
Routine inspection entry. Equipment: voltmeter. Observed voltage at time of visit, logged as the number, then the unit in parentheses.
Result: 29 (kV)
